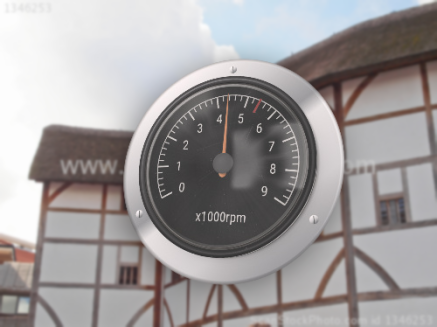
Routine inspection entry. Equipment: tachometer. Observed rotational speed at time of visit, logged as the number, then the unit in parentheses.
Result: 4400 (rpm)
